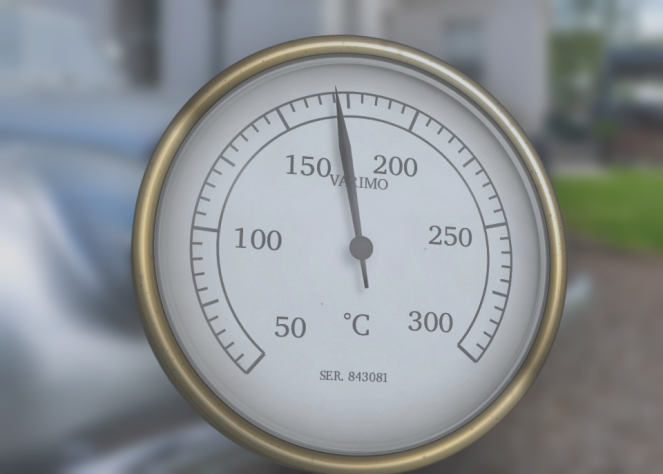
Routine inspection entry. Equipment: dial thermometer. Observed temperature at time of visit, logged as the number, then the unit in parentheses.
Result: 170 (°C)
